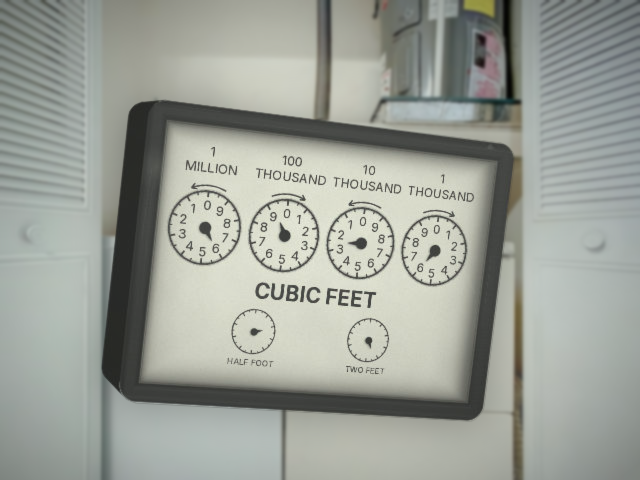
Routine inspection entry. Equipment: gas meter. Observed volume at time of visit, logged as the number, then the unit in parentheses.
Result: 592600 (ft³)
